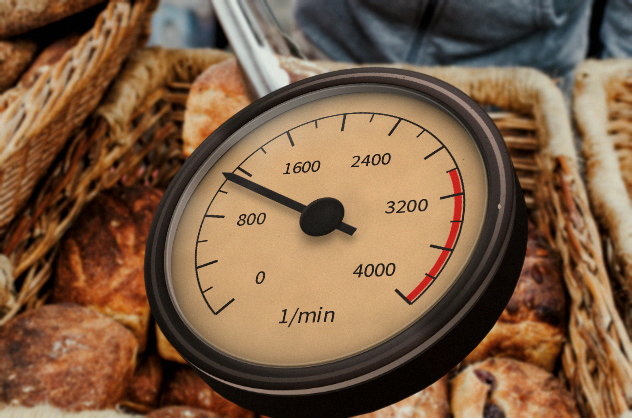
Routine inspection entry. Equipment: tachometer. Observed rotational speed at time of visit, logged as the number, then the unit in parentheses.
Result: 1100 (rpm)
